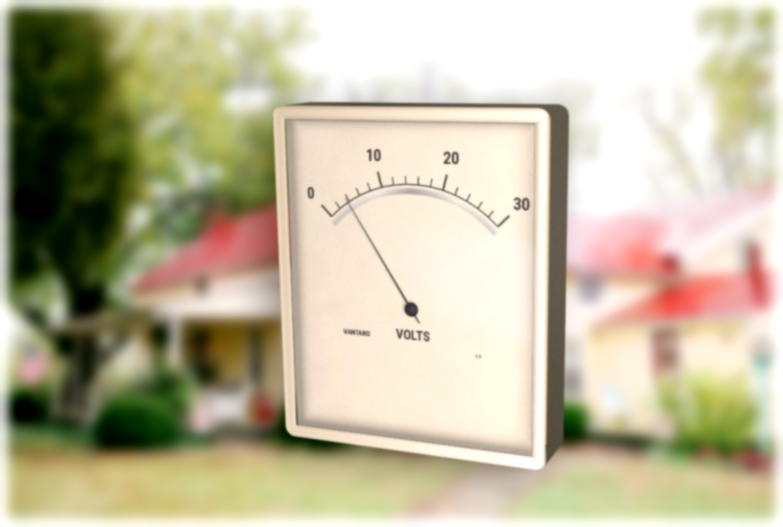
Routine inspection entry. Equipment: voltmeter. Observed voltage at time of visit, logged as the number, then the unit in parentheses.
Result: 4 (V)
